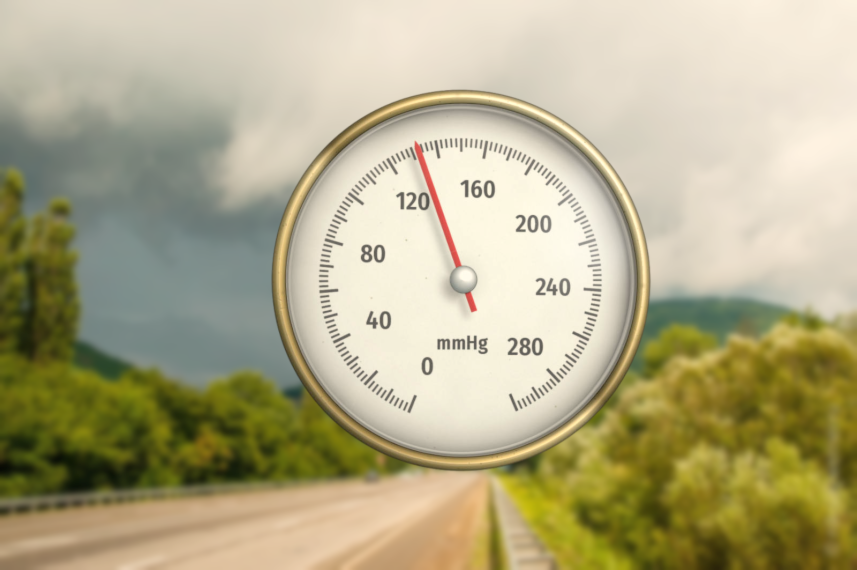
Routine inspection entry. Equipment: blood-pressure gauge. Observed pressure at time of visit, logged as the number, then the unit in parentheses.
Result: 132 (mmHg)
